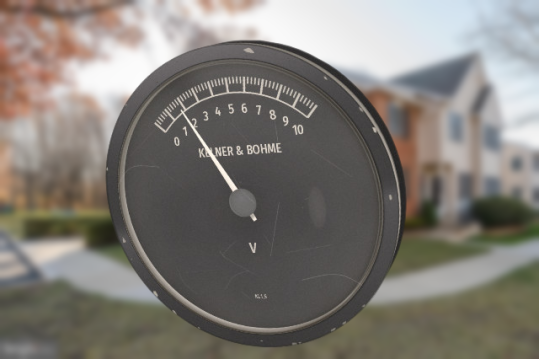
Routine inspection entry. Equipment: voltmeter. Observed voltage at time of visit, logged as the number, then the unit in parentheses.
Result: 2 (V)
